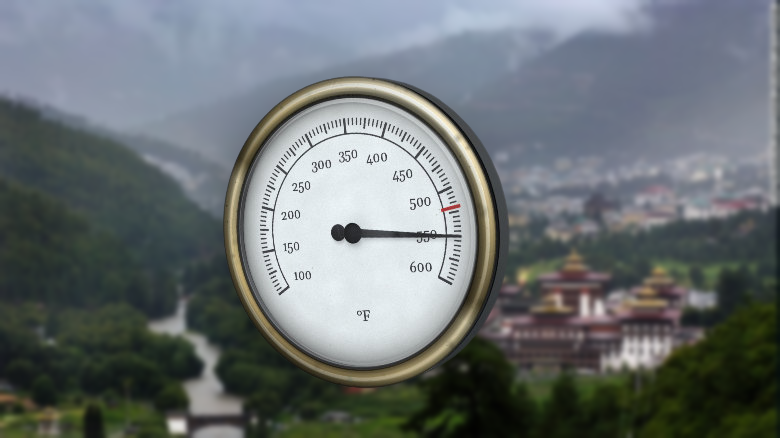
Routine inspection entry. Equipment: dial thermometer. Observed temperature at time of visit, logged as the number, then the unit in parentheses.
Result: 550 (°F)
